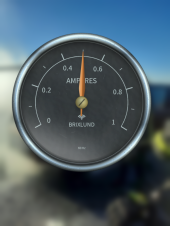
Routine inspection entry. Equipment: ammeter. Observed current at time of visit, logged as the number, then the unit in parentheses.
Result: 0.5 (A)
